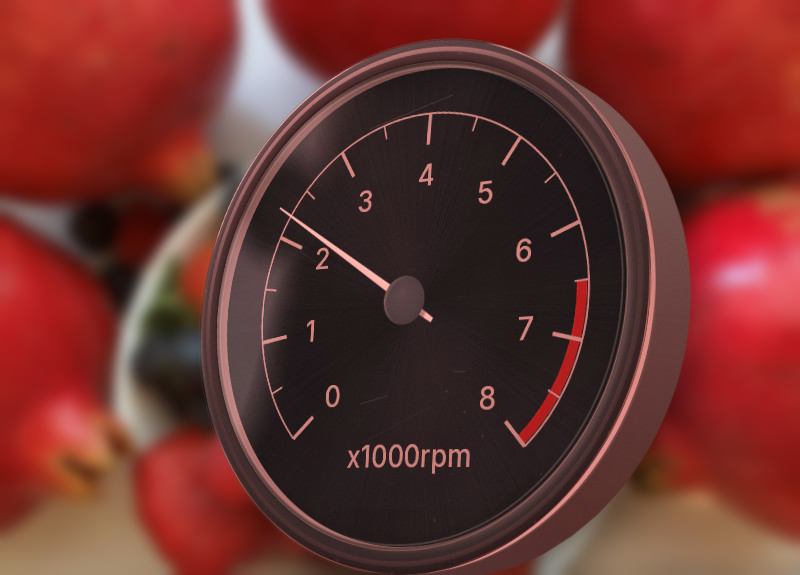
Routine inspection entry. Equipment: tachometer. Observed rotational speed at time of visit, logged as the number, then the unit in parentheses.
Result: 2250 (rpm)
